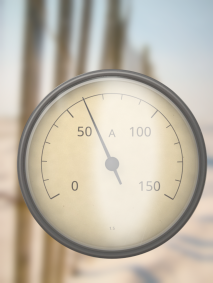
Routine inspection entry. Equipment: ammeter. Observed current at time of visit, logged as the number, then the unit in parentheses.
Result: 60 (A)
